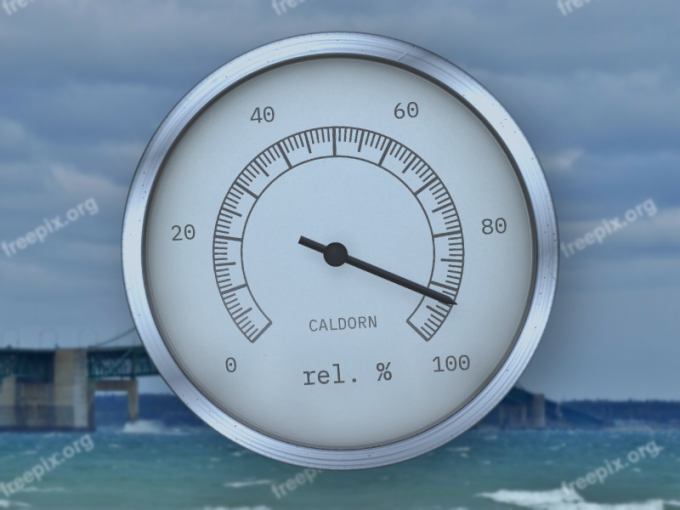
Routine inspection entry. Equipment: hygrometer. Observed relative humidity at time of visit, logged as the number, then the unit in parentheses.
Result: 92 (%)
